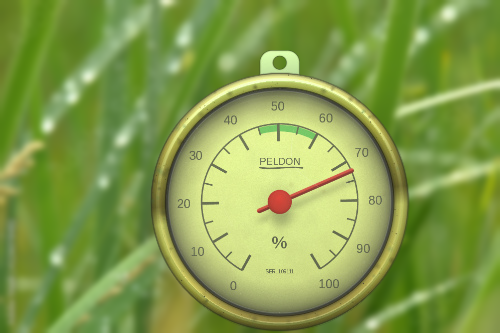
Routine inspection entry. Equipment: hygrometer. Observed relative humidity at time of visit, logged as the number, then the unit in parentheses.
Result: 72.5 (%)
